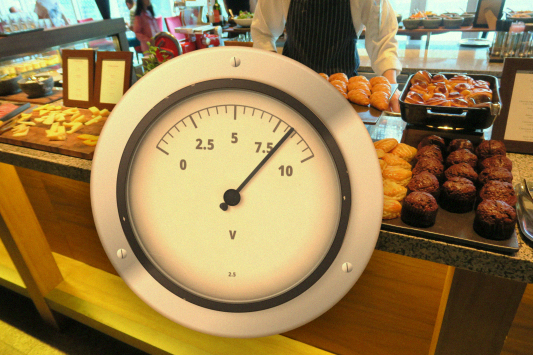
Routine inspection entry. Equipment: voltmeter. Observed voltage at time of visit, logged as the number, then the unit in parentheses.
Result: 8.25 (V)
